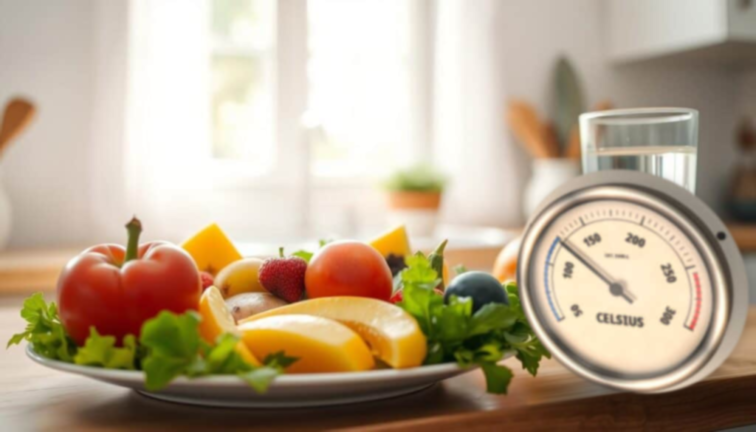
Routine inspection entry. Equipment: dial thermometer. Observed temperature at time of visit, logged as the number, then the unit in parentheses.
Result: 125 (°C)
